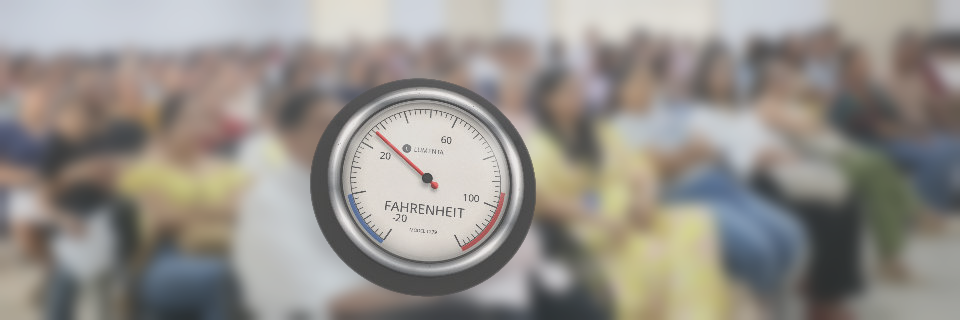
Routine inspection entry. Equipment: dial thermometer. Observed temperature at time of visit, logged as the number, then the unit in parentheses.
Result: 26 (°F)
